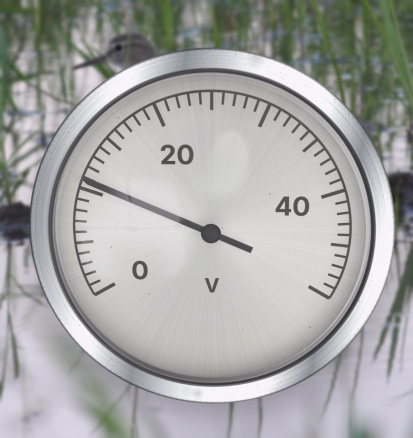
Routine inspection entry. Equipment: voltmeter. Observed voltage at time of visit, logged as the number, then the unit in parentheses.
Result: 11 (V)
